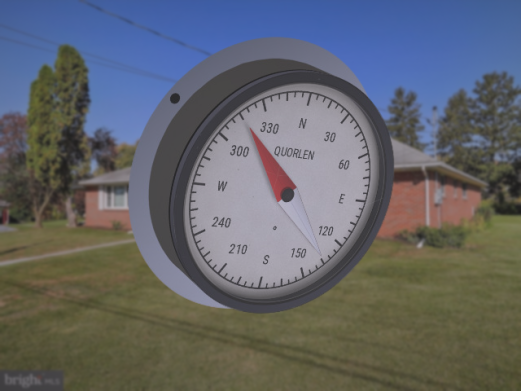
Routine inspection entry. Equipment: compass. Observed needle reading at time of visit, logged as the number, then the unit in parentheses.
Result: 315 (°)
